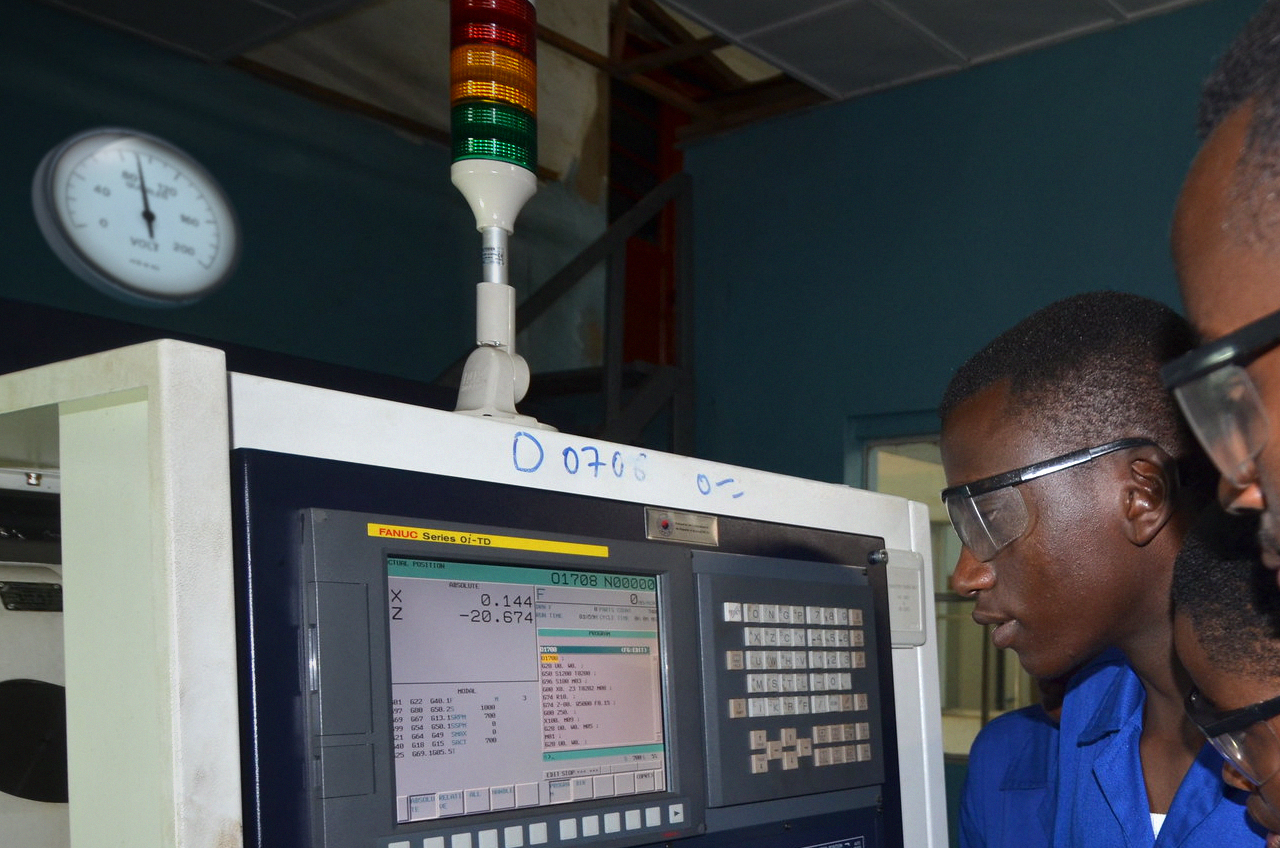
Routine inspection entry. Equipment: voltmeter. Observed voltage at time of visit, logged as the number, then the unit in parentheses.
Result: 90 (V)
